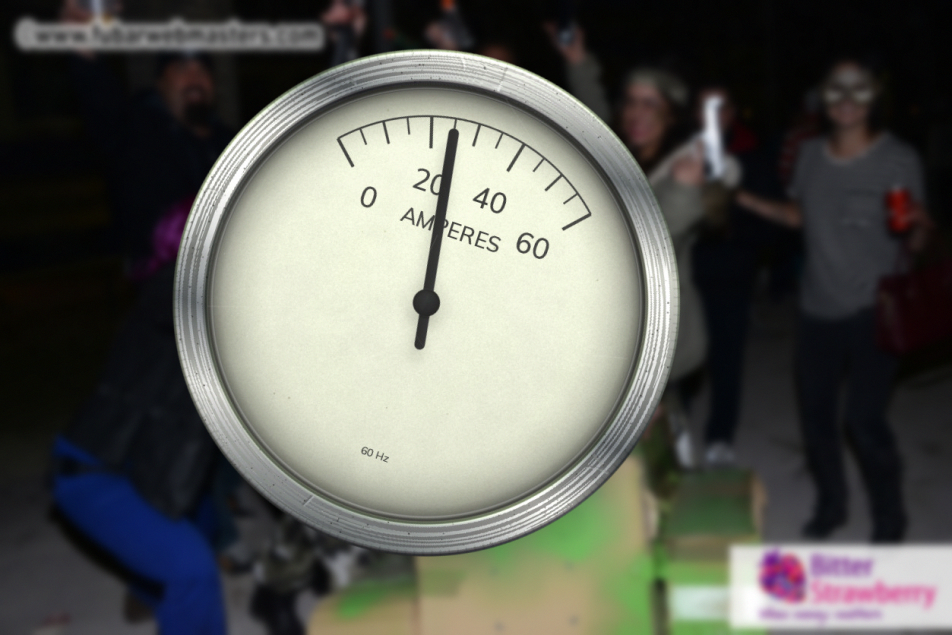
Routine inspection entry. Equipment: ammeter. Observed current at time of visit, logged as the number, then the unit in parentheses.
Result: 25 (A)
